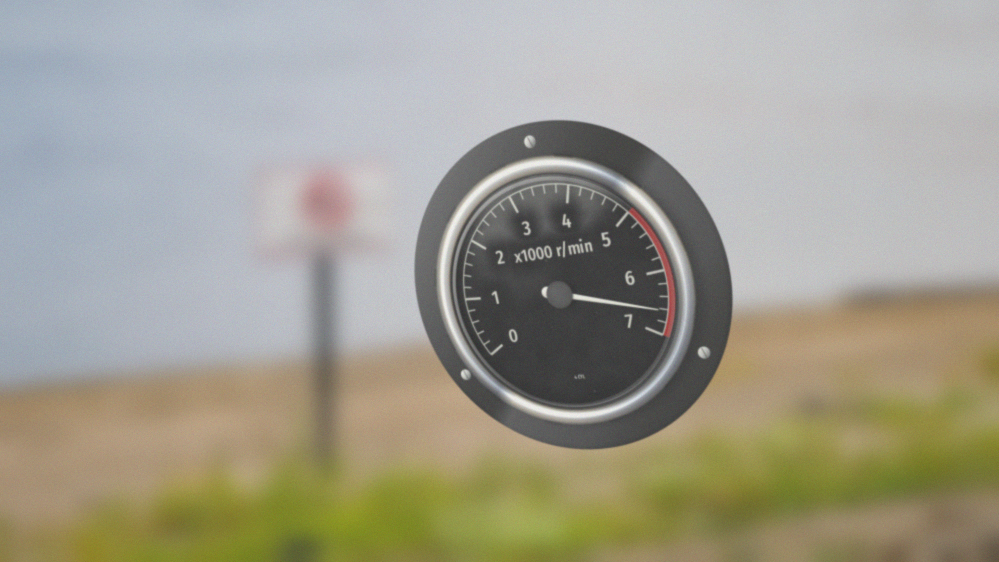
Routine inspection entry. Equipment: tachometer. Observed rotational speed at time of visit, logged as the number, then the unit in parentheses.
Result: 6600 (rpm)
